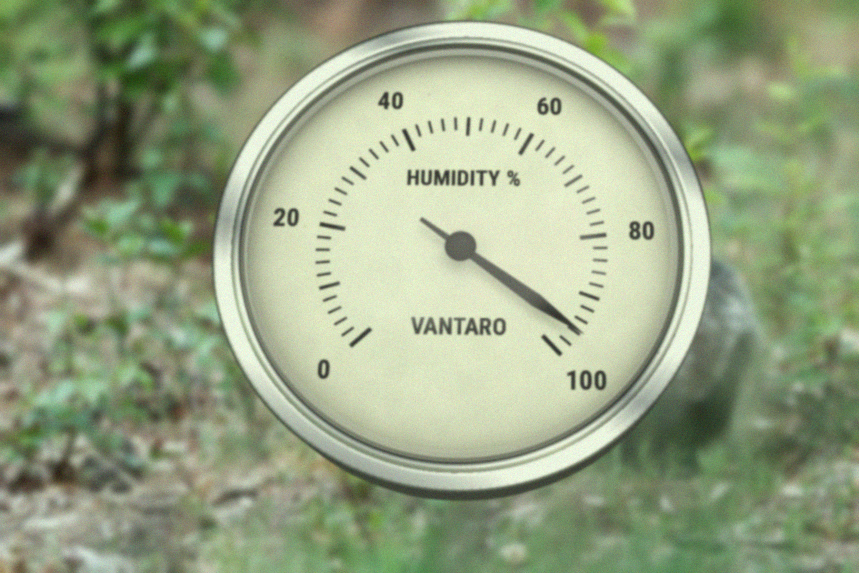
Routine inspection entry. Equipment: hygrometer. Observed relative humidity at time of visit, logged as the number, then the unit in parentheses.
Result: 96 (%)
